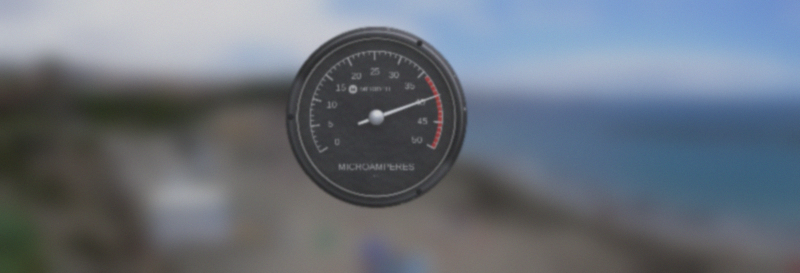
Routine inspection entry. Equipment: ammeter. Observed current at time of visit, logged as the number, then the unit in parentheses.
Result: 40 (µA)
